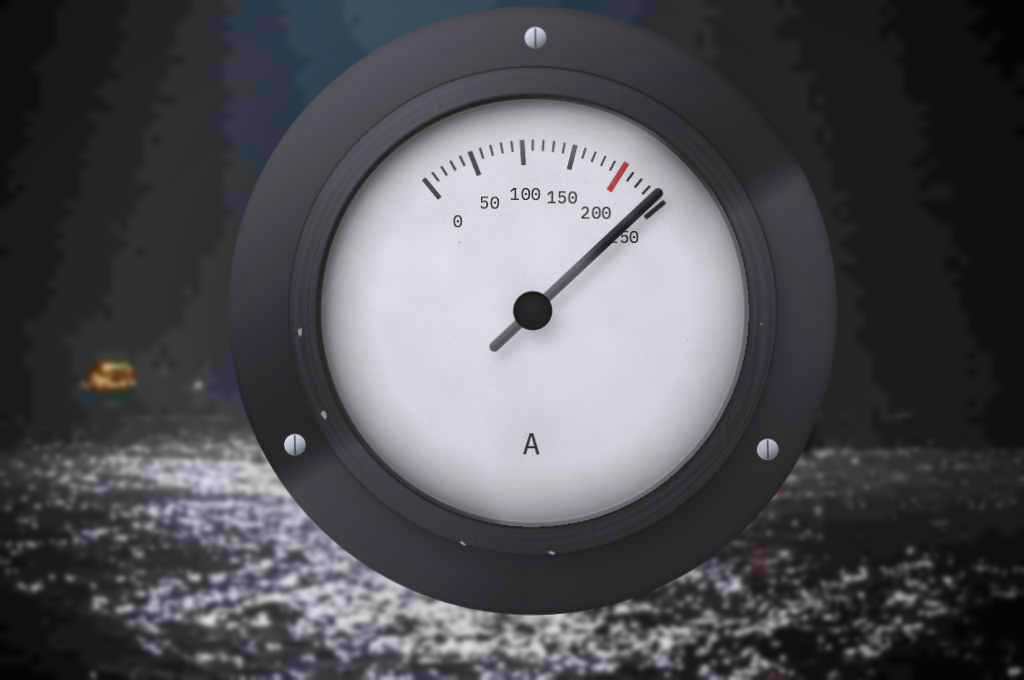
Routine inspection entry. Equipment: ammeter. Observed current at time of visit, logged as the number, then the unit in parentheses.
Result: 240 (A)
